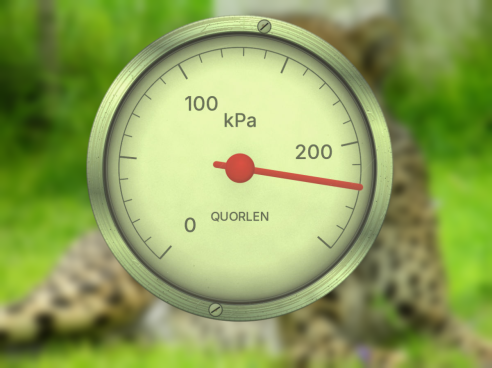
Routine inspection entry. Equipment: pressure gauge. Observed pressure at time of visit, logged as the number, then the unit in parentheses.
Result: 220 (kPa)
